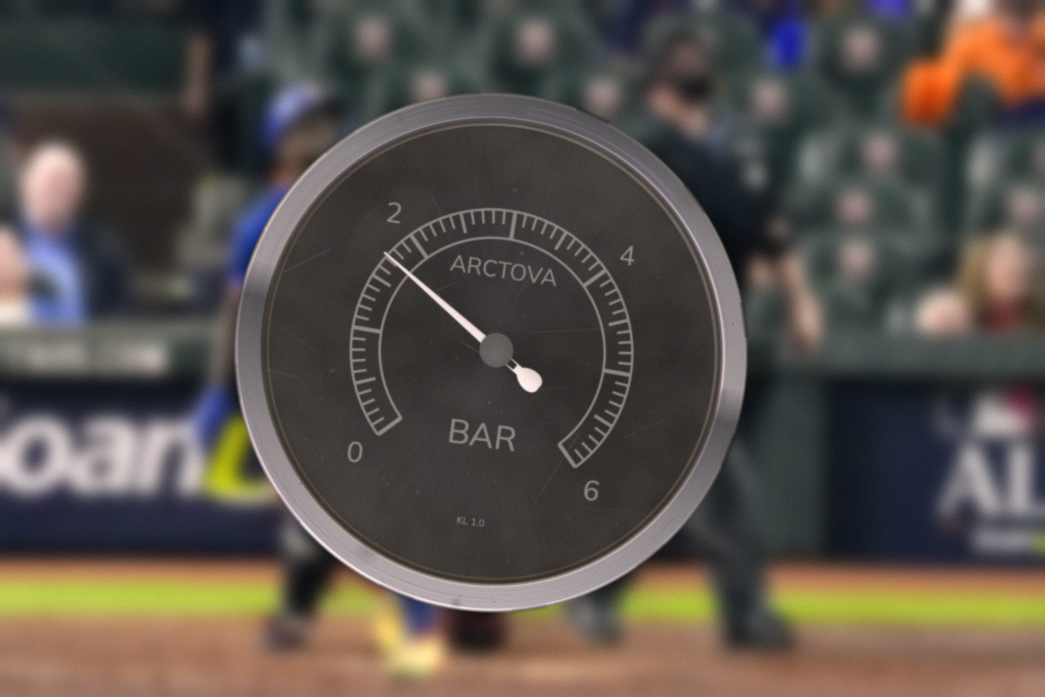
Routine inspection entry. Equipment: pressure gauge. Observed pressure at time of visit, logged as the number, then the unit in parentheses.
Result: 1.7 (bar)
